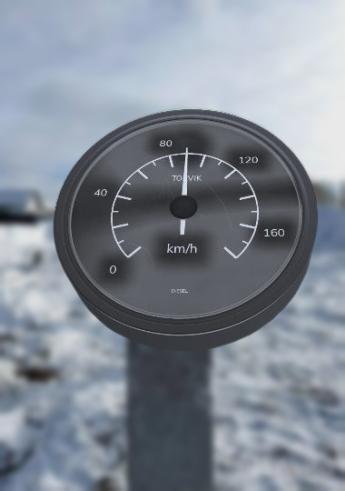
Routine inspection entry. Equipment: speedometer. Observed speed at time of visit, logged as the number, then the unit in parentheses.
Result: 90 (km/h)
